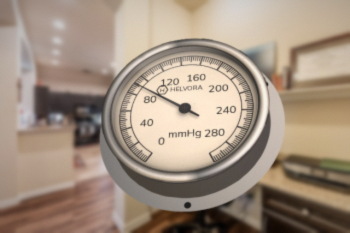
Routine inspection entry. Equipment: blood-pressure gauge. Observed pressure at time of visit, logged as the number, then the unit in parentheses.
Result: 90 (mmHg)
